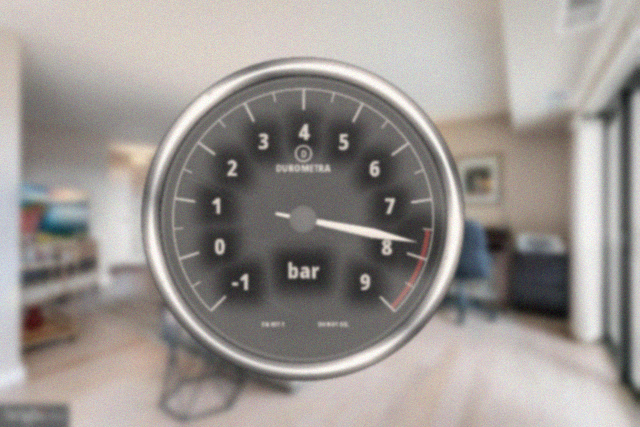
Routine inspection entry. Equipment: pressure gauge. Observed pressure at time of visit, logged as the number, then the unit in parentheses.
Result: 7.75 (bar)
